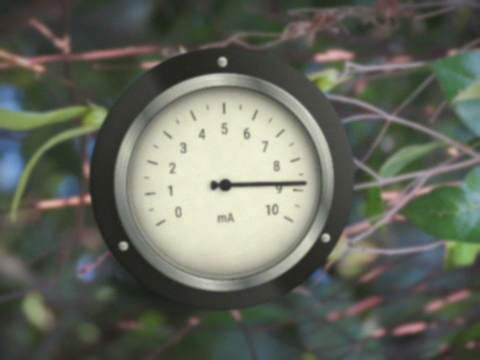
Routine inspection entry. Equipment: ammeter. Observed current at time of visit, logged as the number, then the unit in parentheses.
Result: 8.75 (mA)
